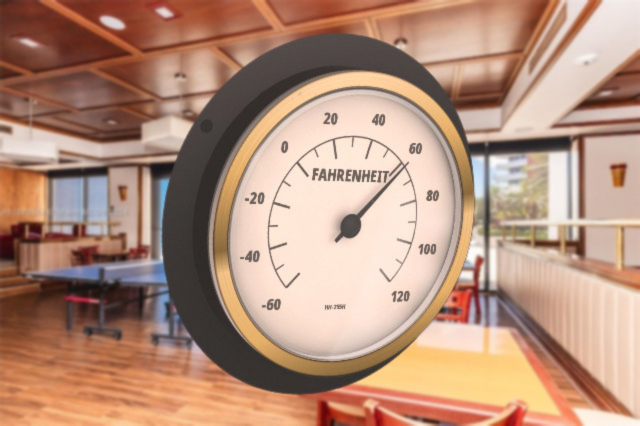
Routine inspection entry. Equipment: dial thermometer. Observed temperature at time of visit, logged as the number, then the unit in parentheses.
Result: 60 (°F)
